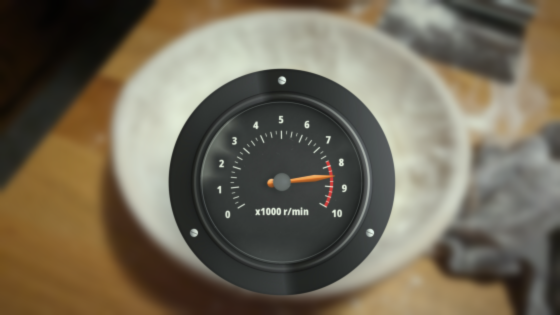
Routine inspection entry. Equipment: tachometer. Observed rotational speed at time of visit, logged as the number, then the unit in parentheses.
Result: 8500 (rpm)
